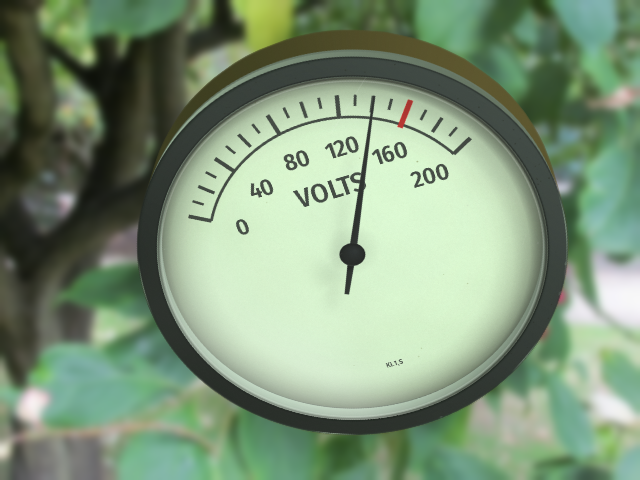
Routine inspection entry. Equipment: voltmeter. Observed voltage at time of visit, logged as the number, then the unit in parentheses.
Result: 140 (V)
